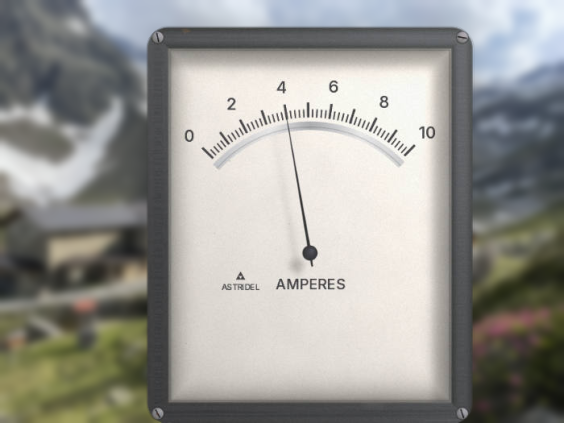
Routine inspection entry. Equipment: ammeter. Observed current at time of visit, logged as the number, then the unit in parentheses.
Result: 4 (A)
